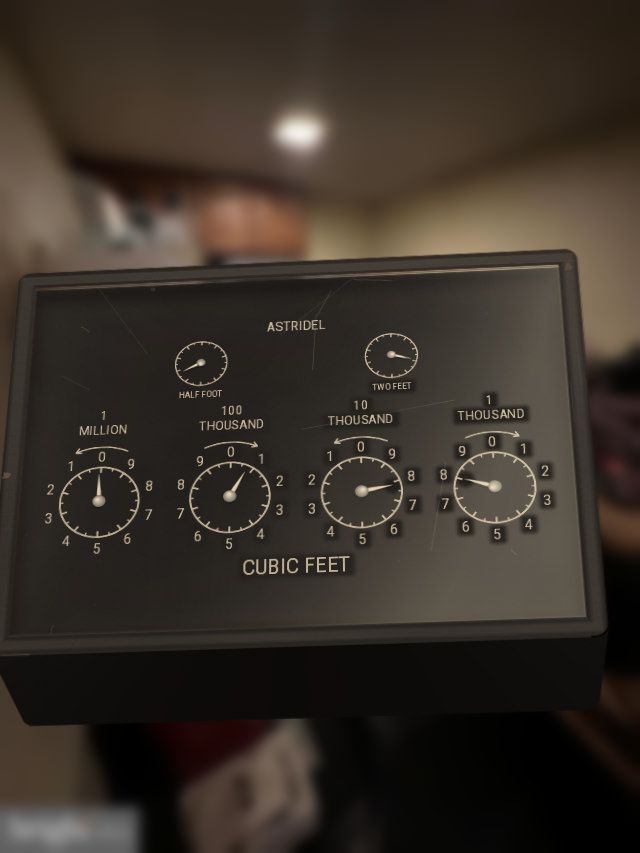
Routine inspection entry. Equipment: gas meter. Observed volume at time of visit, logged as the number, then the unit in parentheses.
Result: 7800 (ft³)
